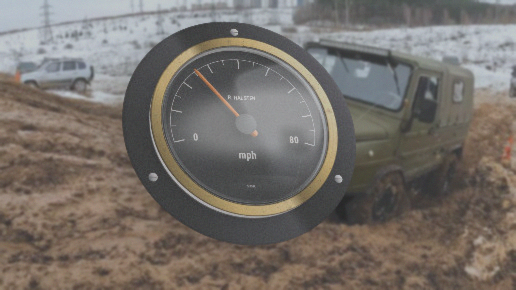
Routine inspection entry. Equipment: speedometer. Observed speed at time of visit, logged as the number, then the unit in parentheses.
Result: 25 (mph)
